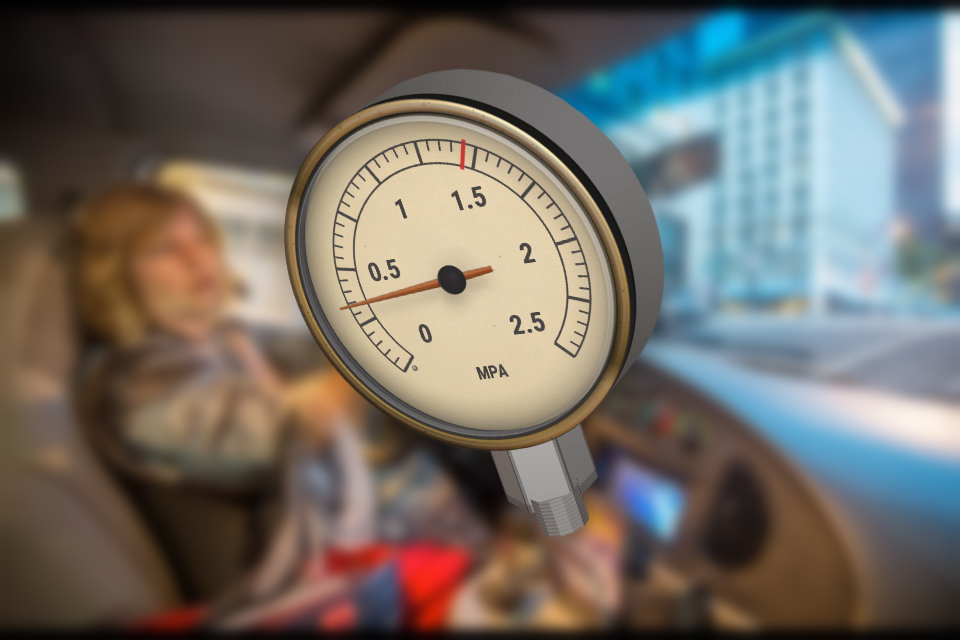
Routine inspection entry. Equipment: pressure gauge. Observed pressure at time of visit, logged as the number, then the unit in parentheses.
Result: 0.35 (MPa)
